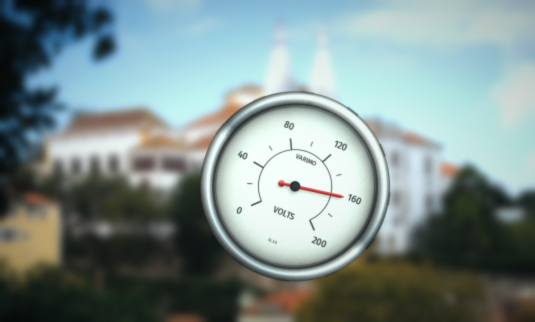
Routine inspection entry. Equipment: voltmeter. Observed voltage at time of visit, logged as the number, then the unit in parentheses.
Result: 160 (V)
